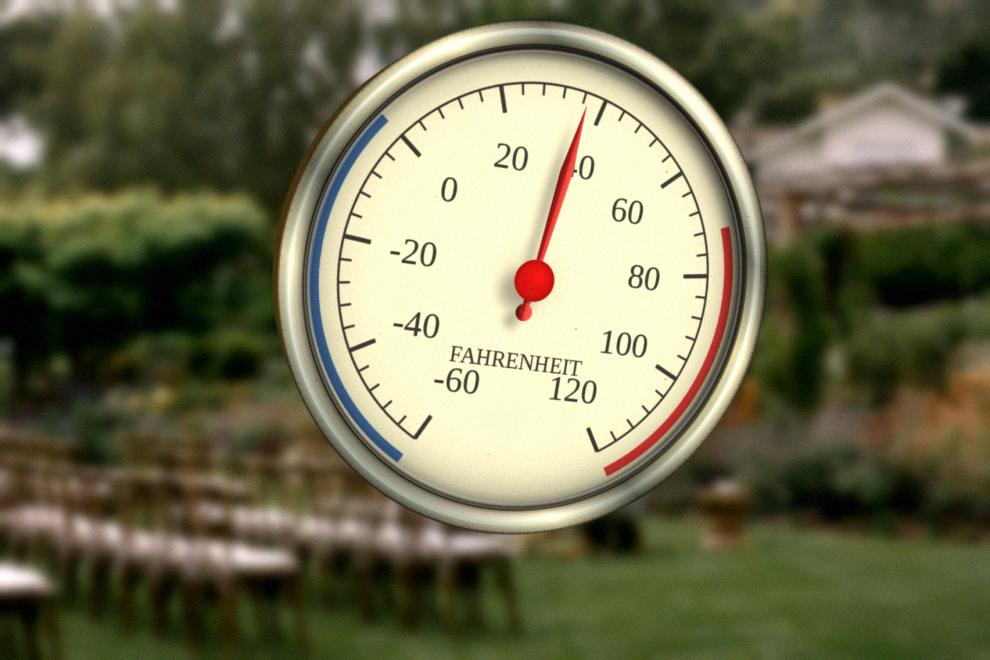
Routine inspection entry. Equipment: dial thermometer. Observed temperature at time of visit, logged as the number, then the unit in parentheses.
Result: 36 (°F)
